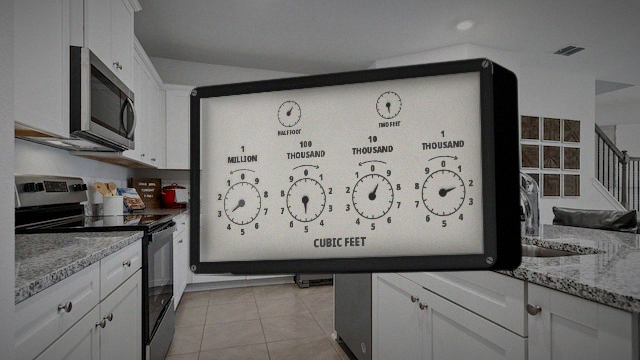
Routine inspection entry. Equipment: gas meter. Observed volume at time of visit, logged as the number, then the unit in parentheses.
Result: 349200 (ft³)
